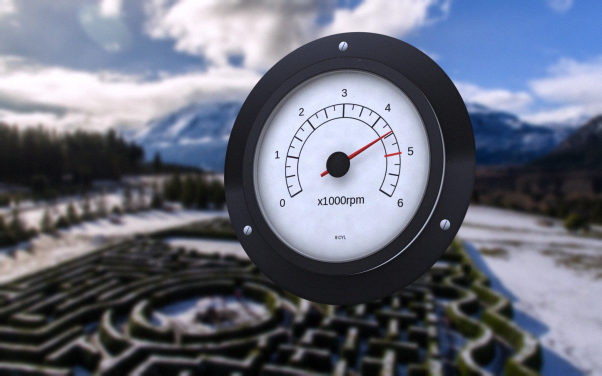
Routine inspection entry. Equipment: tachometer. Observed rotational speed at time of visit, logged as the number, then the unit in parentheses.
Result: 4500 (rpm)
